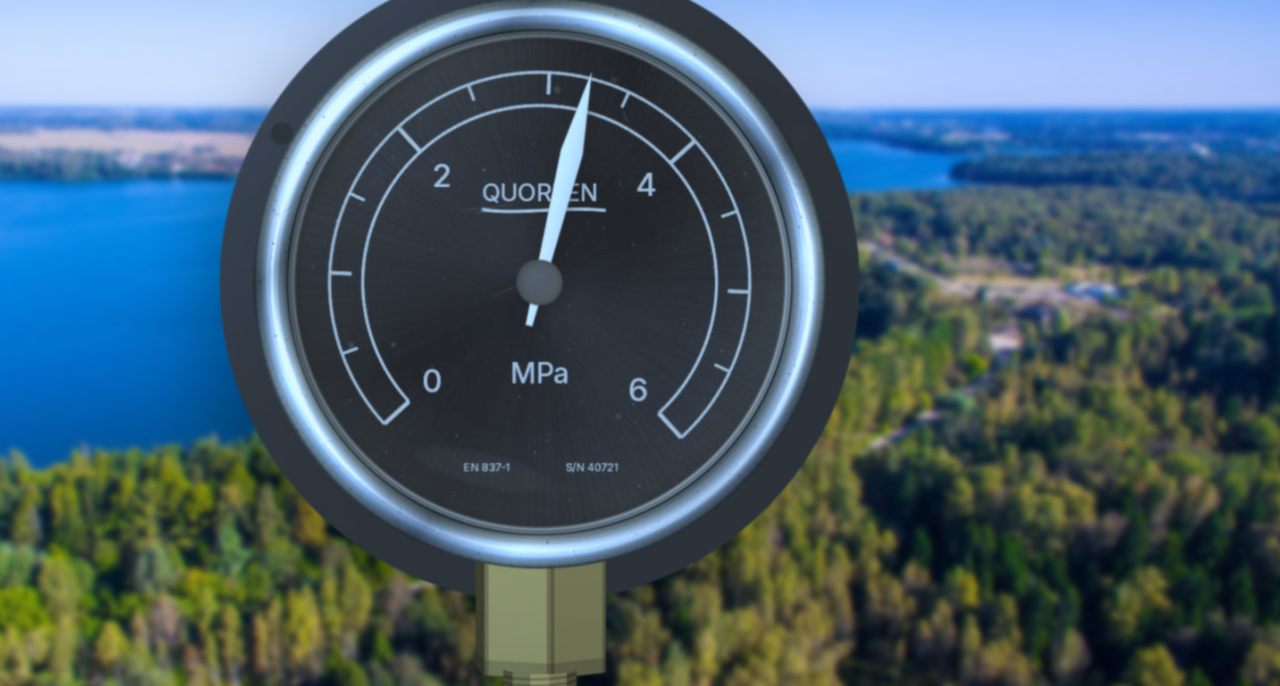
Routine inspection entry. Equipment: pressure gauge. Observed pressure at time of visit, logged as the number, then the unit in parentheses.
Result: 3.25 (MPa)
